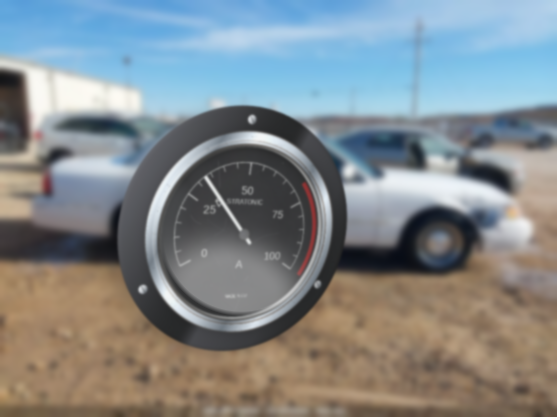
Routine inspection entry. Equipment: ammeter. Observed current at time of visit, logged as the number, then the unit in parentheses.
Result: 32.5 (A)
